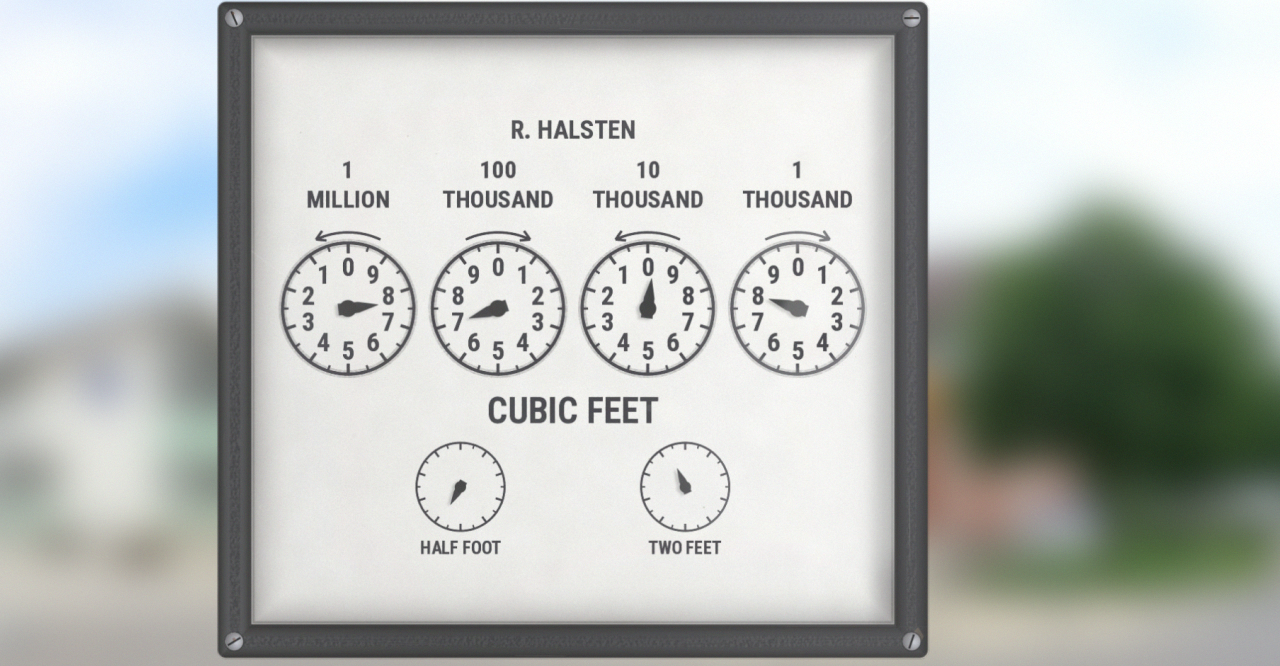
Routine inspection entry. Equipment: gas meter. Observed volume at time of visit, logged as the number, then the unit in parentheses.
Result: 769800 (ft³)
